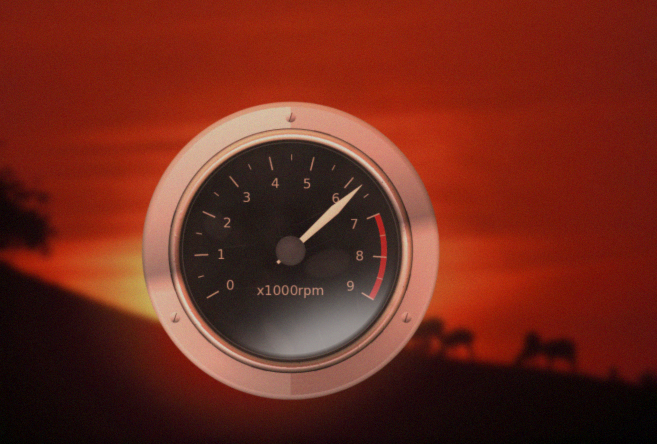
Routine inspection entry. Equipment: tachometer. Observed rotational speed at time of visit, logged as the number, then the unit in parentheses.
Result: 6250 (rpm)
